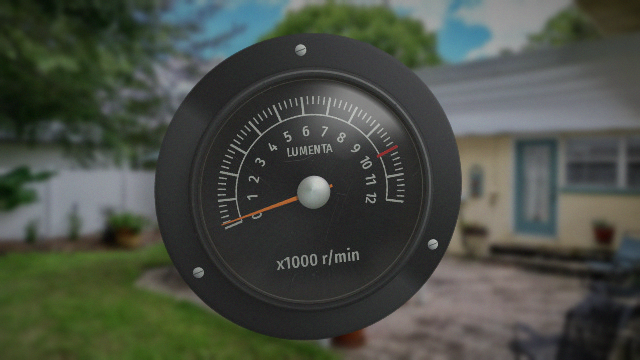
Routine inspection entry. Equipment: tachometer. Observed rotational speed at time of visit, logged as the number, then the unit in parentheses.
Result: 200 (rpm)
